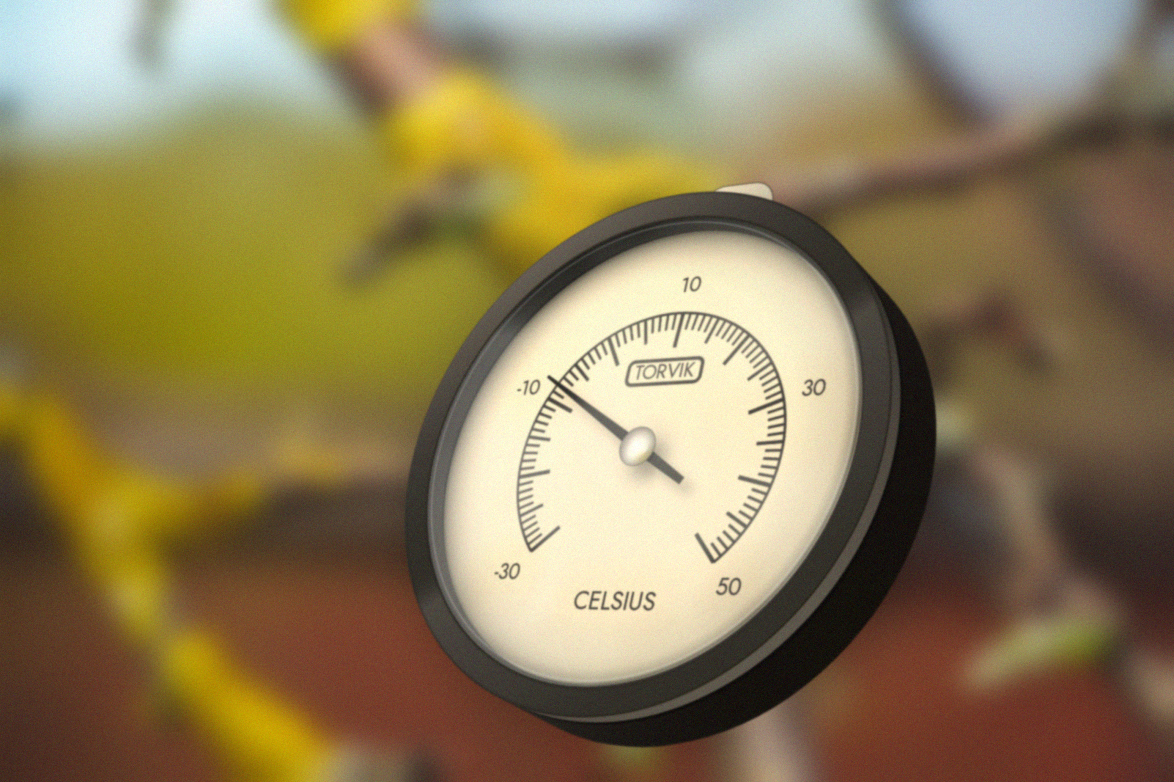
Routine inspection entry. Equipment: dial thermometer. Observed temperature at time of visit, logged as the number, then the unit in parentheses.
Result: -8 (°C)
